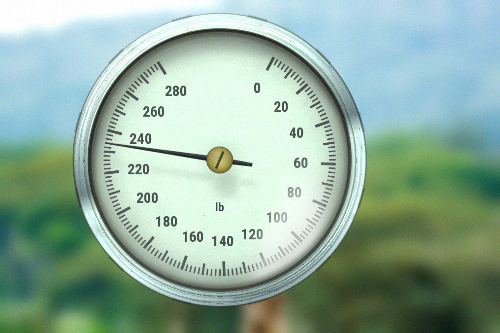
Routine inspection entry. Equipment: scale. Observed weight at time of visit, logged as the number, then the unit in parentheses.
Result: 234 (lb)
